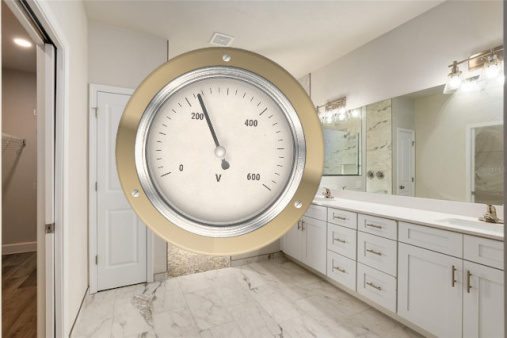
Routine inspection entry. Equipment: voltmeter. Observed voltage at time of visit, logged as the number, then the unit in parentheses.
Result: 230 (V)
